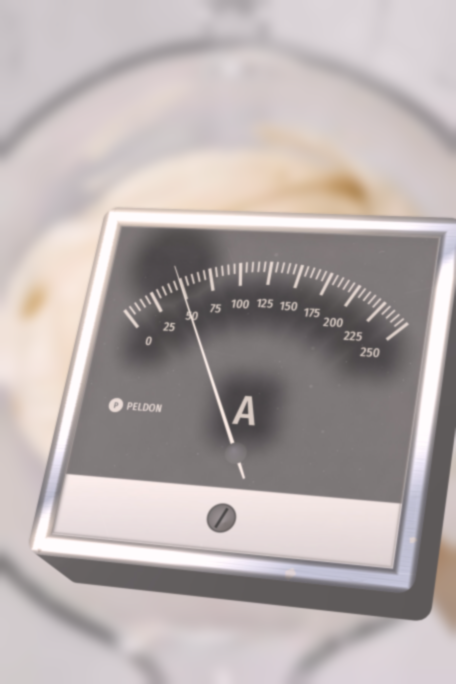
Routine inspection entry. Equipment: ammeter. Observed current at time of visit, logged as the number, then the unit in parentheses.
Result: 50 (A)
